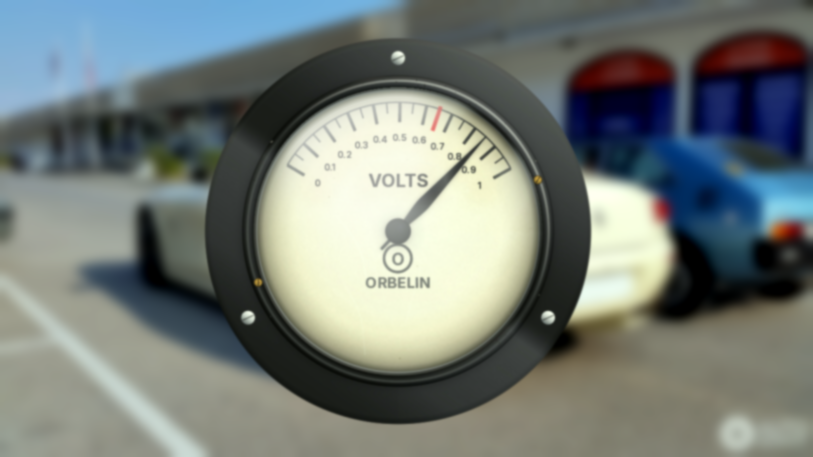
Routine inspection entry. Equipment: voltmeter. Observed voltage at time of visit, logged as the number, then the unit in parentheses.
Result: 0.85 (V)
